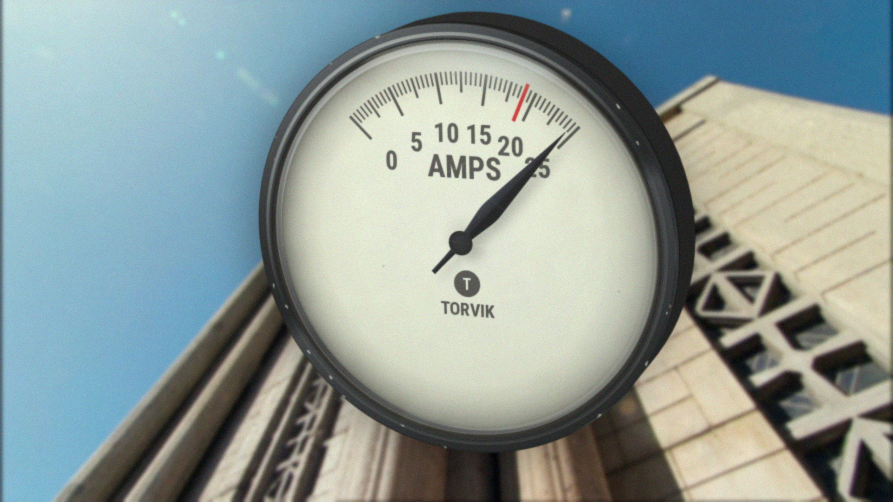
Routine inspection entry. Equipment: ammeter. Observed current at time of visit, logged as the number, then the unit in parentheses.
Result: 24.5 (A)
